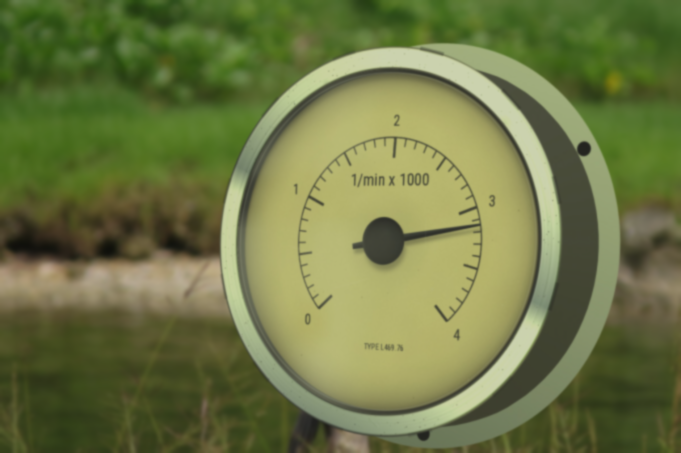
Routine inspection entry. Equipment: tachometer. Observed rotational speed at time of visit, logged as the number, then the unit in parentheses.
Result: 3150 (rpm)
